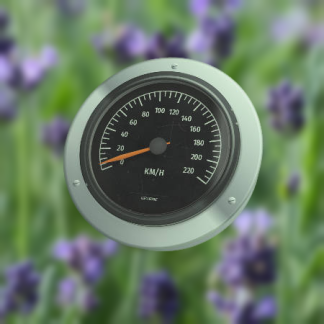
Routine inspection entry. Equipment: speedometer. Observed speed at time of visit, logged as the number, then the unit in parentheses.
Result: 5 (km/h)
